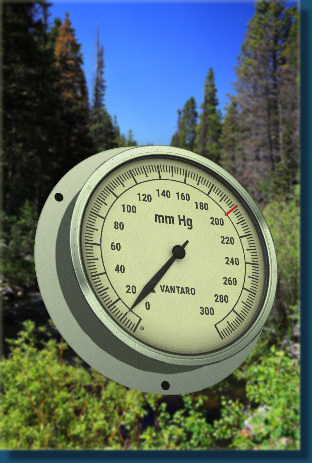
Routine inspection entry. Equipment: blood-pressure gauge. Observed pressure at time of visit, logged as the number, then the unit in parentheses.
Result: 10 (mmHg)
